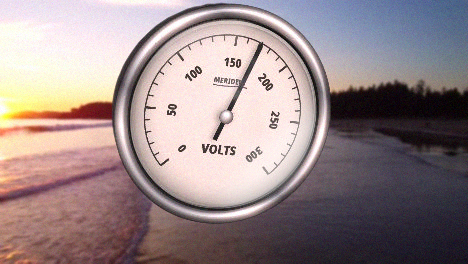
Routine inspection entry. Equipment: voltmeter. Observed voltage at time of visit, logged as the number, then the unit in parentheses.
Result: 170 (V)
